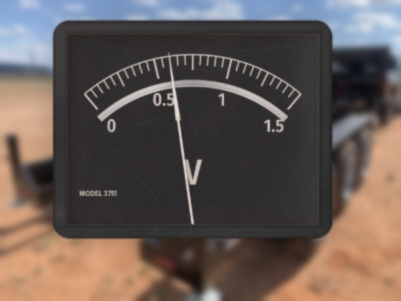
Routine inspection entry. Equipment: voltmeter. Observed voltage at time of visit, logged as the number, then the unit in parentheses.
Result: 0.6 (V)
